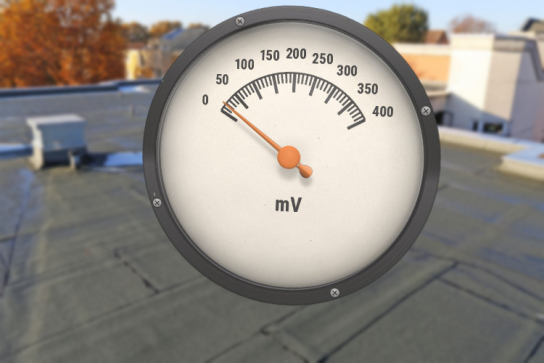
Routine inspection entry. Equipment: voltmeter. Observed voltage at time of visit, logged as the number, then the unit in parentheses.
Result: 20 (mV)
